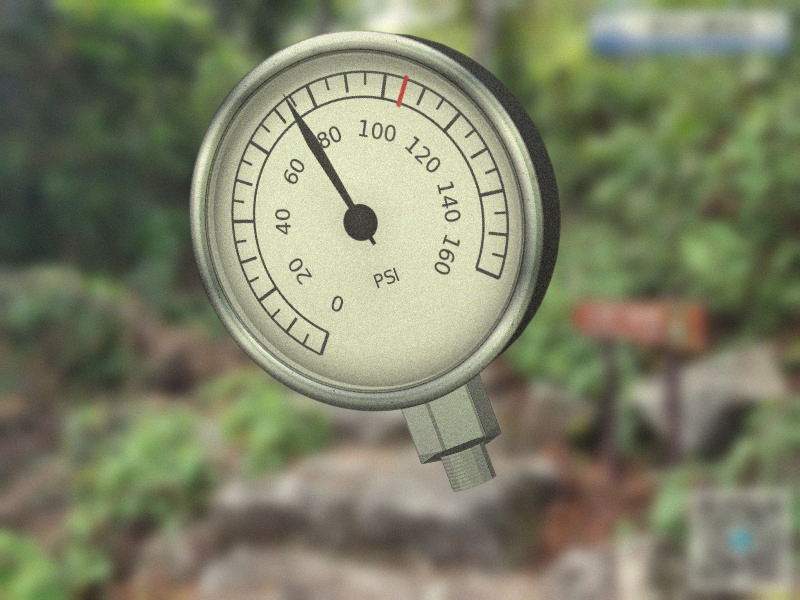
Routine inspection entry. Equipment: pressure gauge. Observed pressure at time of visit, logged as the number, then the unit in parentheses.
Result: 75 (psi)
